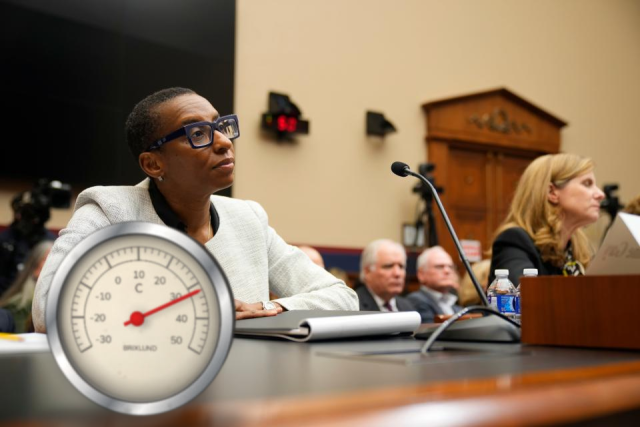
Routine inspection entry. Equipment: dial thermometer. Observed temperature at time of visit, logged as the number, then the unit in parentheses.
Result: 32 (°C)
